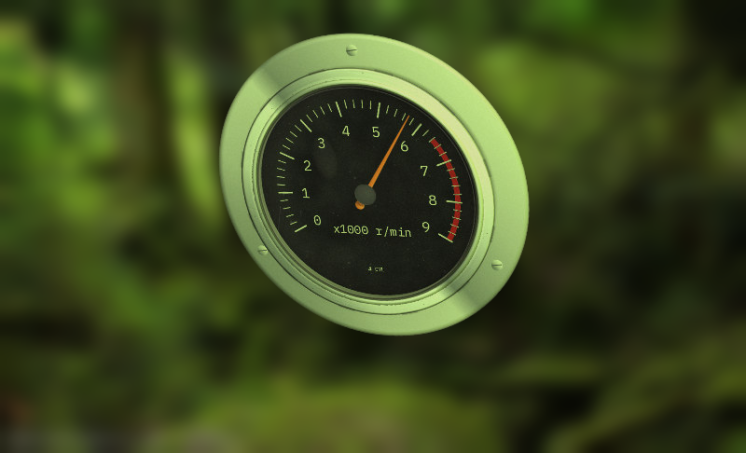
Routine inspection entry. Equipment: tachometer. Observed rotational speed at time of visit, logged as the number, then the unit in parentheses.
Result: 5700 (rpm)
